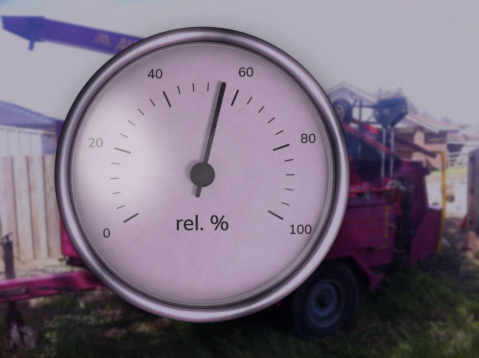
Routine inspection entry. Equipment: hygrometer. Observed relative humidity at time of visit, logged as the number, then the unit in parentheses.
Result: 56 (%)
